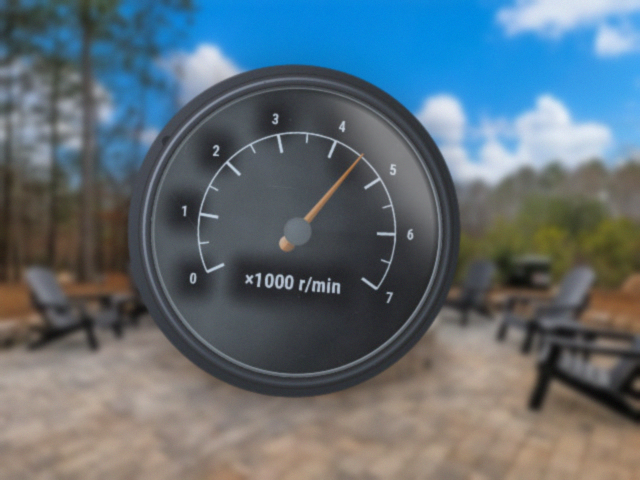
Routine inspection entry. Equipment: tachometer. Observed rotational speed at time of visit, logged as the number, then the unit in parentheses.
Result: 4500 (rpm)
